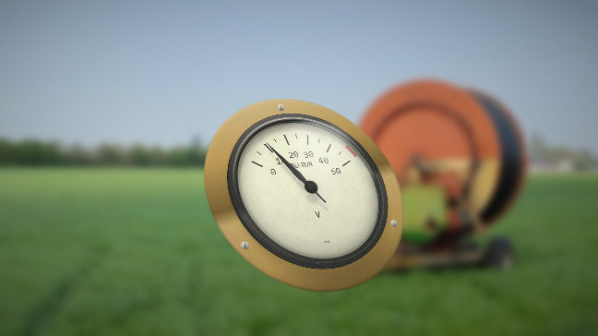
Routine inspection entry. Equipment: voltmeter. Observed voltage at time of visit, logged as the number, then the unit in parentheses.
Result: 10 (V)
